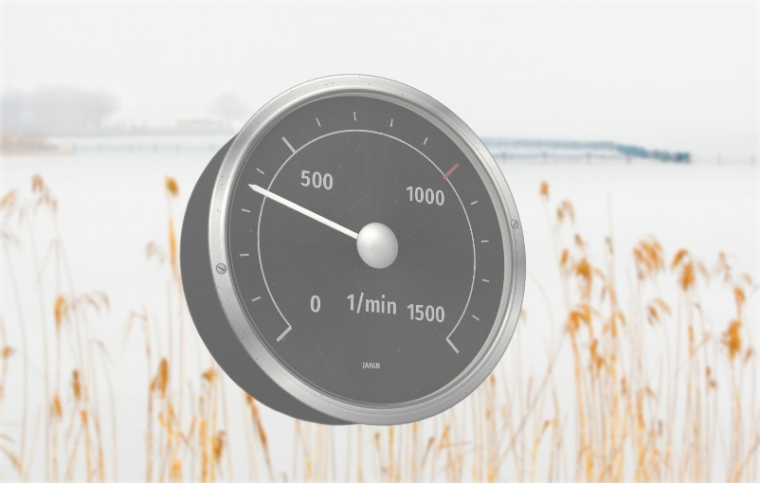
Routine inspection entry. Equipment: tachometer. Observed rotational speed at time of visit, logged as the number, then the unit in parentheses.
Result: 350 (rpm)
